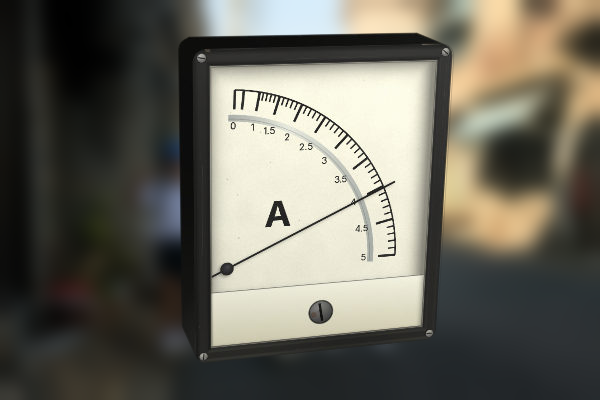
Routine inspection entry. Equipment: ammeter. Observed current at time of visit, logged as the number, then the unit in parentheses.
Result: 4 (A)
